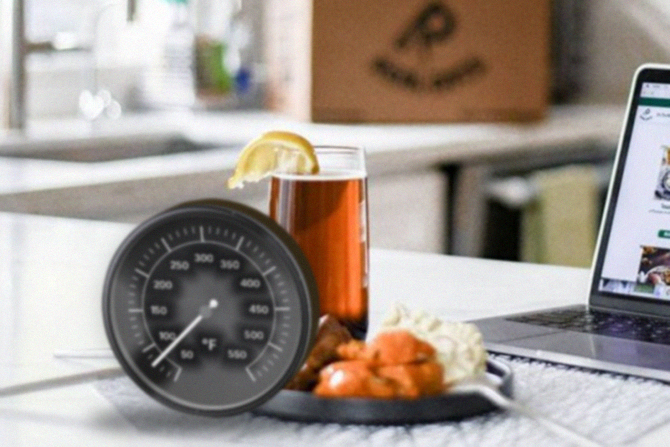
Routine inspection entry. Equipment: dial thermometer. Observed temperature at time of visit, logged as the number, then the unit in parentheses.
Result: 80 (°F)
